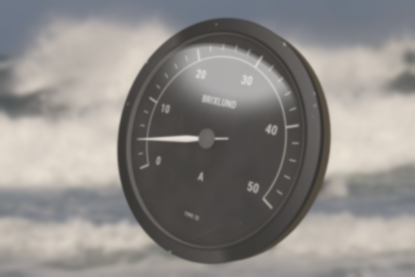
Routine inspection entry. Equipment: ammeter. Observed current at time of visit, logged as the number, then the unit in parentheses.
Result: 4 (A)
